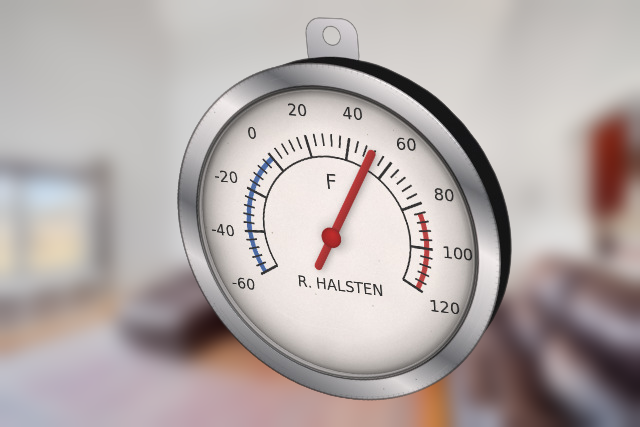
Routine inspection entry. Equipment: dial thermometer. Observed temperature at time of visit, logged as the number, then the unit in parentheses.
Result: 52 (°F)
